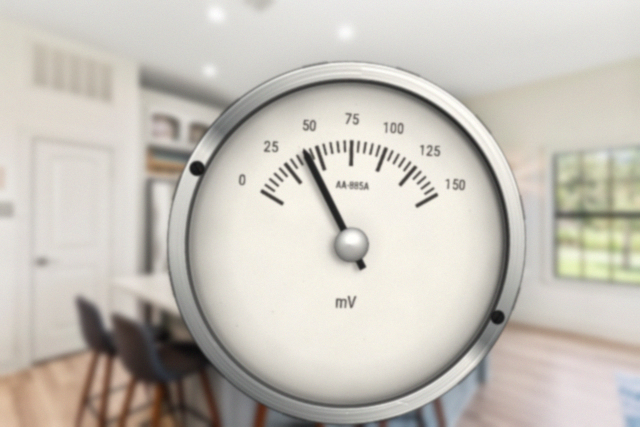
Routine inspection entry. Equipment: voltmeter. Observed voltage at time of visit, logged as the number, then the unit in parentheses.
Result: 40 (mV)
